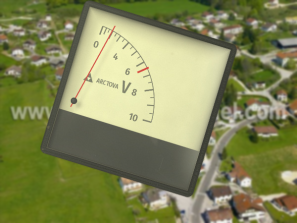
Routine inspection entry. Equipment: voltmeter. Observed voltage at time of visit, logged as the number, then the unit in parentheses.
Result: 2 (V)
